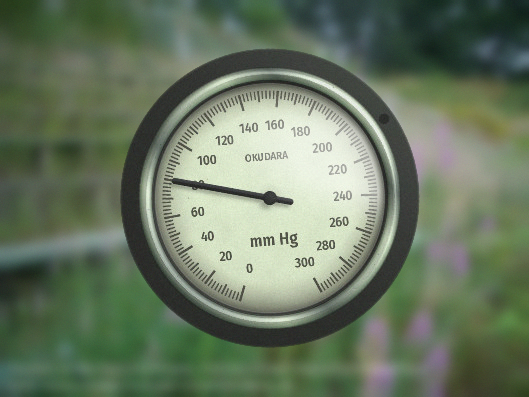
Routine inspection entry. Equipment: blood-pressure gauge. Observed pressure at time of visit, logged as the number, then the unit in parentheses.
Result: 80 (mmHg)
